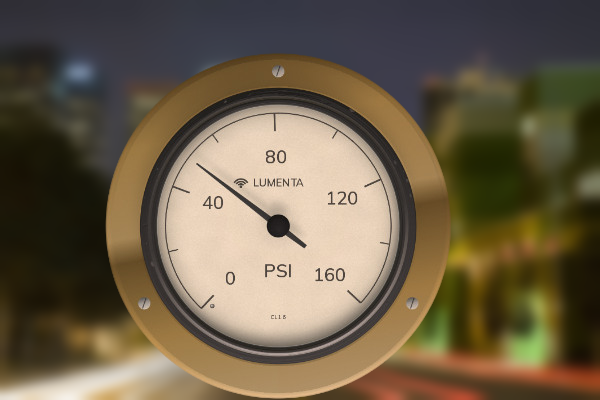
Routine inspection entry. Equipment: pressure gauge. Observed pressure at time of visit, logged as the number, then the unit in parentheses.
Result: 50 (psi)
